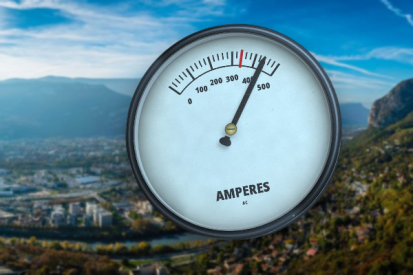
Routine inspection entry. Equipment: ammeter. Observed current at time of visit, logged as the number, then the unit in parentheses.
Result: 440 (A)
